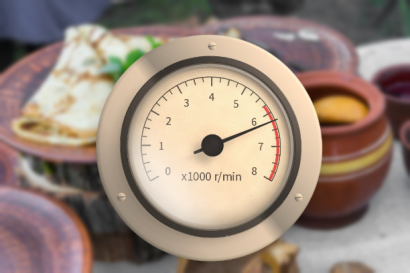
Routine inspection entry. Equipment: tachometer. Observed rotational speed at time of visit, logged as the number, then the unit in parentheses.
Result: 6250 (rpm)
